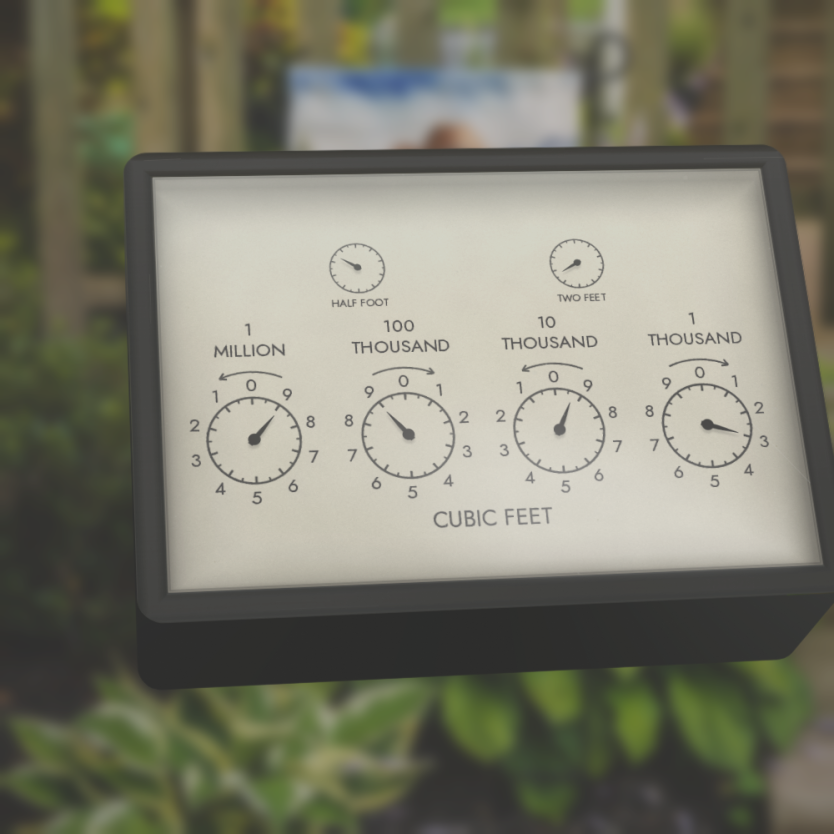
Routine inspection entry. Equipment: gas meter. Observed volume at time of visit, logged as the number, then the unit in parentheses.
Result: 889300 (ft³)
